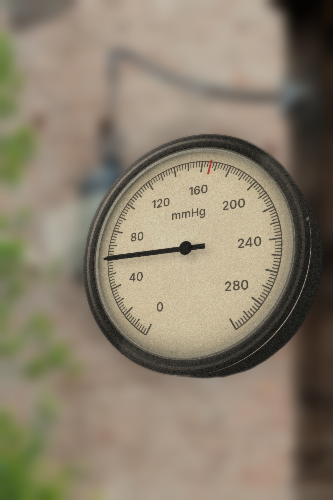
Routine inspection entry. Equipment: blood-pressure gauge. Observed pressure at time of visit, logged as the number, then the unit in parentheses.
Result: 60 (mmHg)
